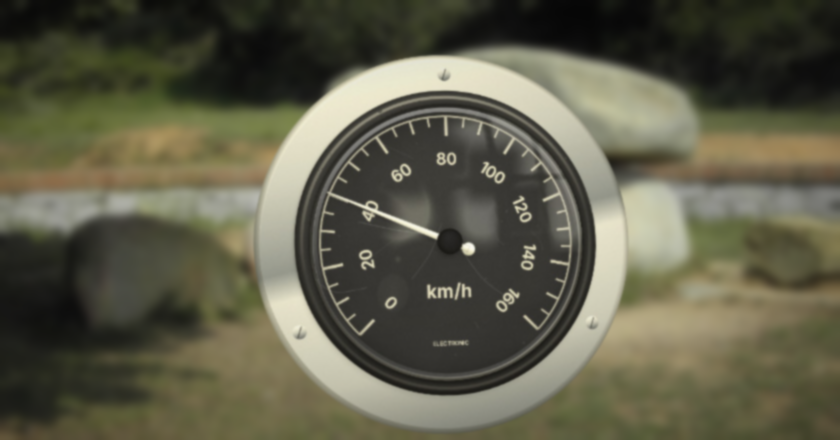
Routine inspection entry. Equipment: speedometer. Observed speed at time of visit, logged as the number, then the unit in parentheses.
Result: 40 (km/h)
